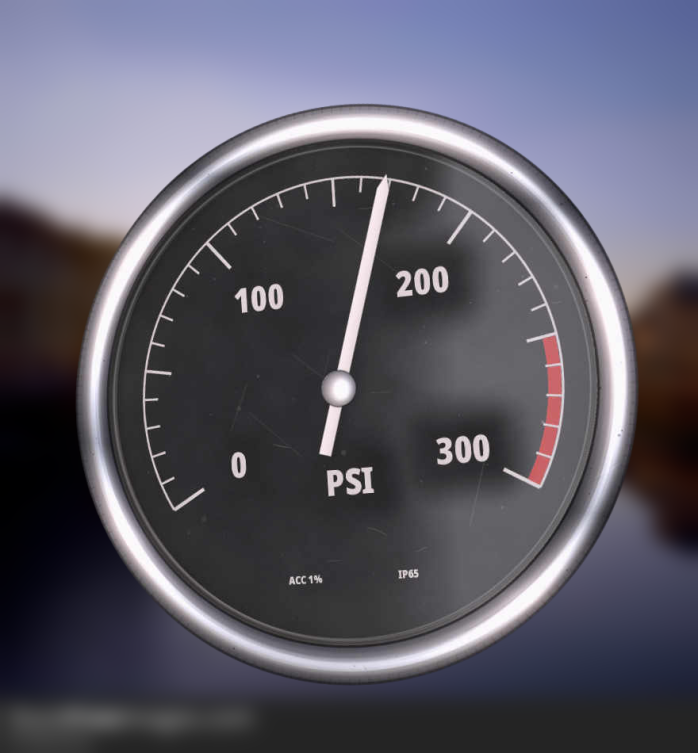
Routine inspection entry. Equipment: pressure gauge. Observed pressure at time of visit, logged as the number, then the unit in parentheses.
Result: 170 (psi)
